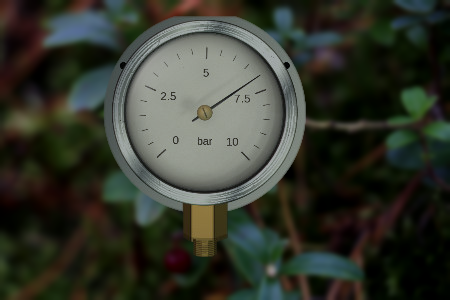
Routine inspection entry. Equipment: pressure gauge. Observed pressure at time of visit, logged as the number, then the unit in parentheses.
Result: 7 (bar)
